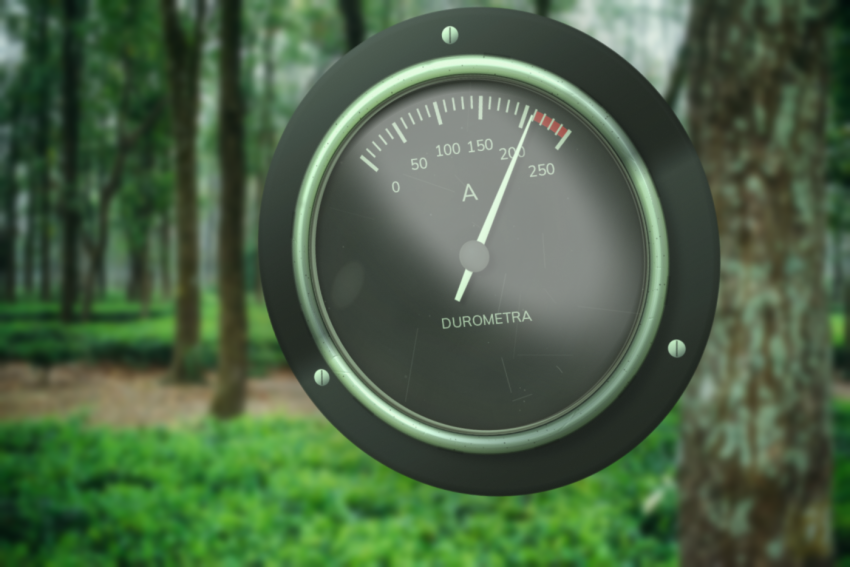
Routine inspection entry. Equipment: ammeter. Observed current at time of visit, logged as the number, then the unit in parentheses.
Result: 210 (A)
